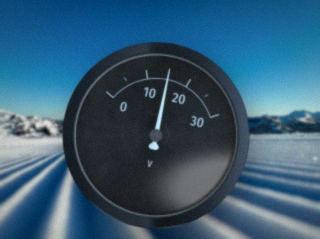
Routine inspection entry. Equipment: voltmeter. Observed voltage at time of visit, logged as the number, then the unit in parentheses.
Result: 15 (V)
